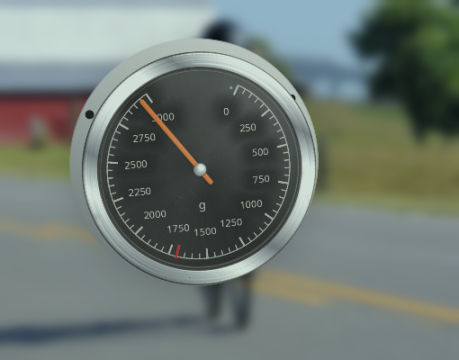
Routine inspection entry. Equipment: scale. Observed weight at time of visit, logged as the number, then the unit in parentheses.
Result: 2950 (g)
